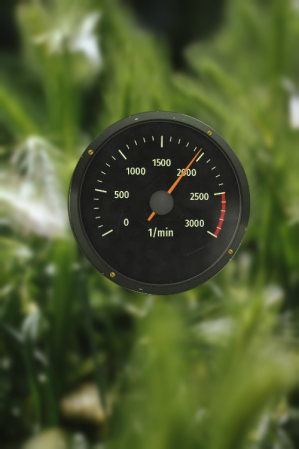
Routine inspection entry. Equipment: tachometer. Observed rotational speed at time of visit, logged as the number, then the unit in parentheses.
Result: 1950 (rpm)
